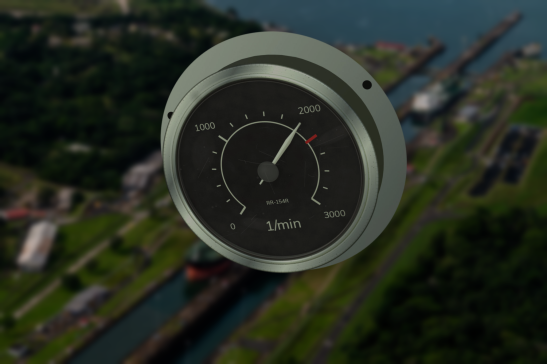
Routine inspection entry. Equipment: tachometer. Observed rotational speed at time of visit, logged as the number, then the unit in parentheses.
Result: 2000 (rpm)
